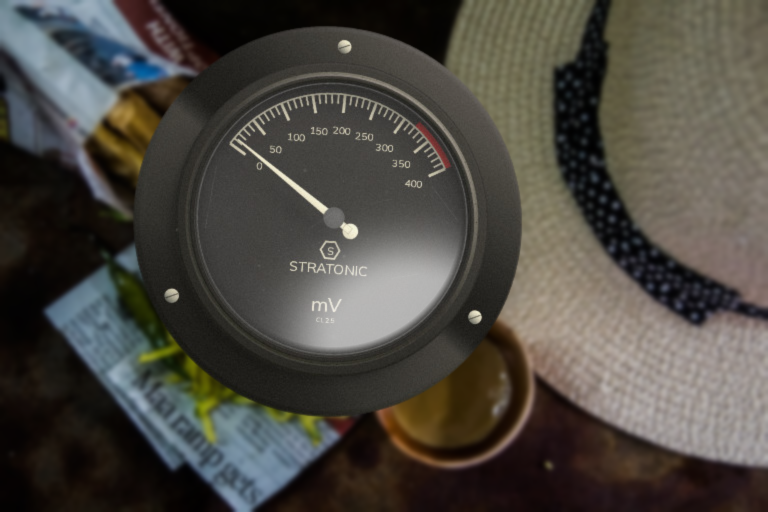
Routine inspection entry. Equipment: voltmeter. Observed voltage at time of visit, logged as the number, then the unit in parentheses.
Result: 10 (mV)
